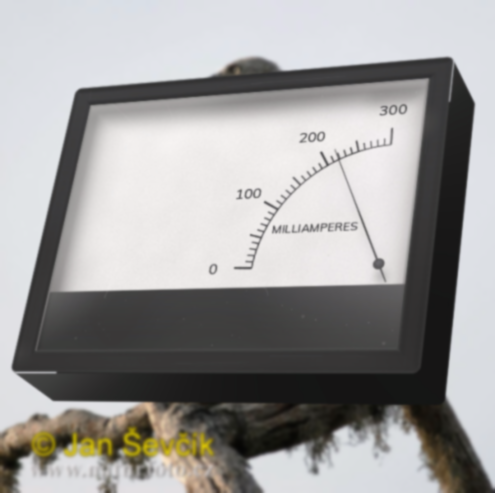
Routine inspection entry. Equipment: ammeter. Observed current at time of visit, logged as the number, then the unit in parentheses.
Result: 220 (mA)
